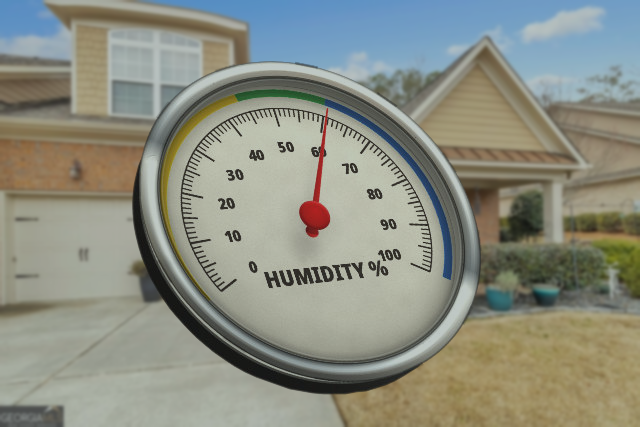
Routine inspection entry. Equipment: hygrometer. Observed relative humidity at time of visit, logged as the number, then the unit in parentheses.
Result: 60 (%)
